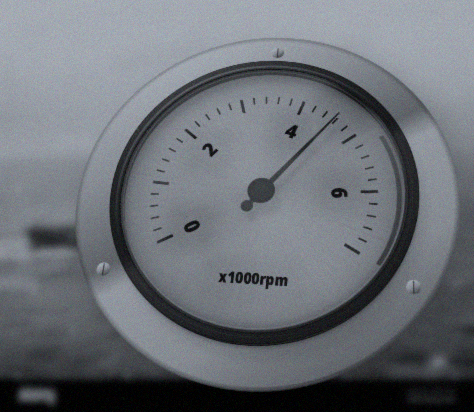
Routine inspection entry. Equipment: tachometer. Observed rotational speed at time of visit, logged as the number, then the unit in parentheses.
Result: 4600 (rpm)
